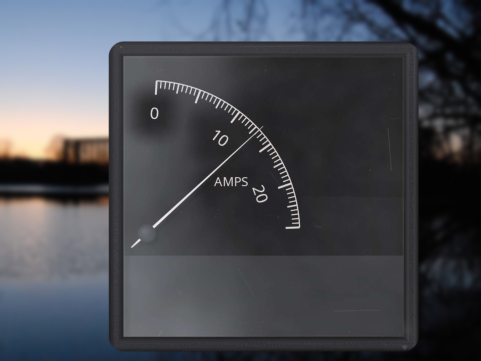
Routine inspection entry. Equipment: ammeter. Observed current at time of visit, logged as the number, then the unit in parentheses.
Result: 13 (A)
